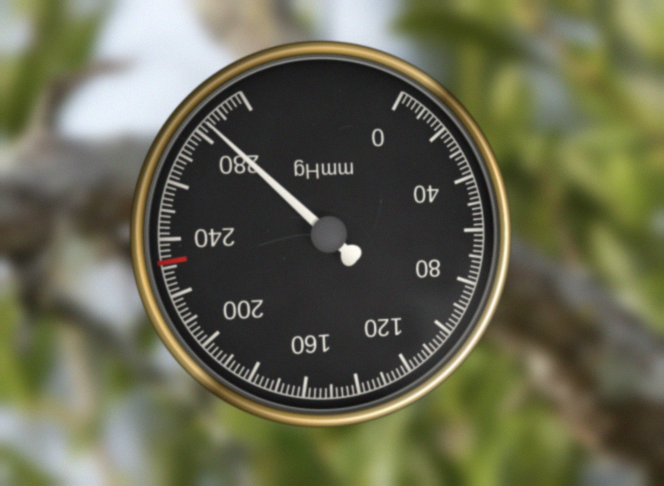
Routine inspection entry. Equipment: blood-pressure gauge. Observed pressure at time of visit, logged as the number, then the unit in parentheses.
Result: 284 (mmHg)
